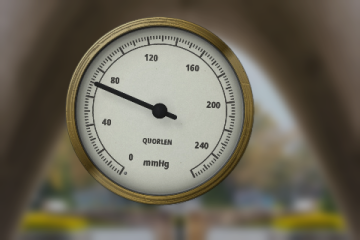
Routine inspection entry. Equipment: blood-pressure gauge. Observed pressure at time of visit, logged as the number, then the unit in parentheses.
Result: 70 (mmHg)
